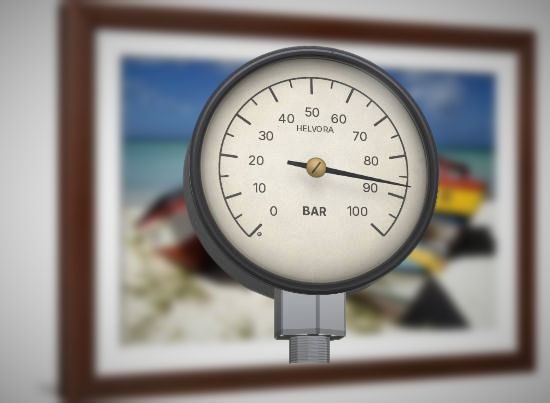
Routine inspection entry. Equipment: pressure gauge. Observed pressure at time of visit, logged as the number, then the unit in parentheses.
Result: 87.5 (bar)
